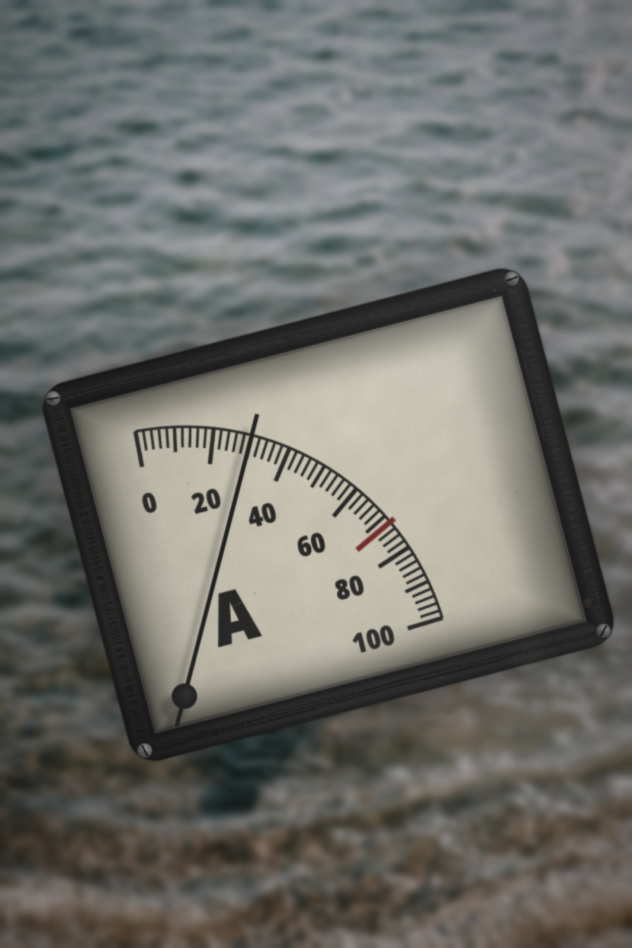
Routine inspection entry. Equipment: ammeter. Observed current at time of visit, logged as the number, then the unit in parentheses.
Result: 30 (A)
